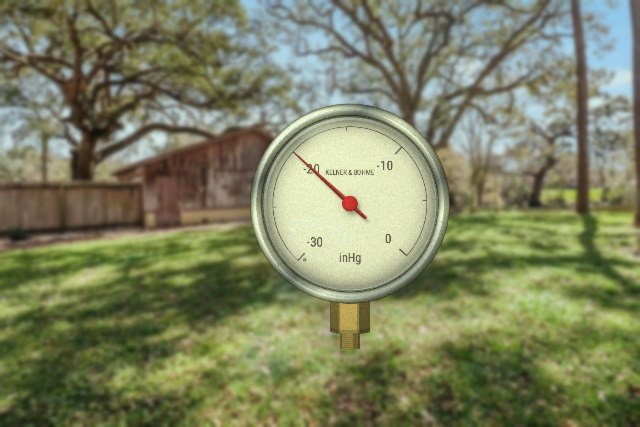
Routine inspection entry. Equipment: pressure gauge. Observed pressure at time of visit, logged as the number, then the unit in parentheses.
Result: -20 (inHg)
